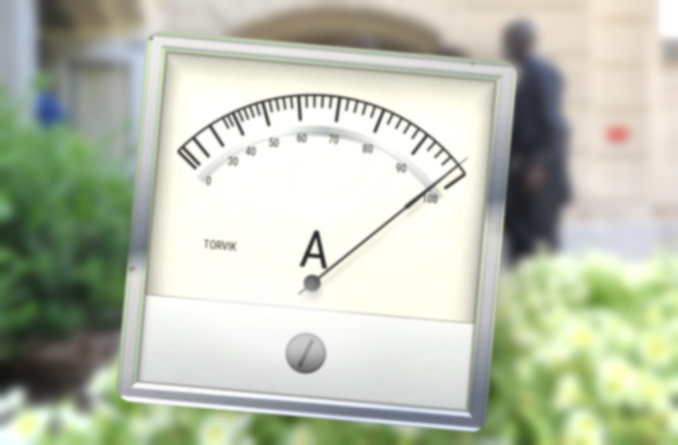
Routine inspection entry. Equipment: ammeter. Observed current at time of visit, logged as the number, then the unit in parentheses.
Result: 98 (A)
